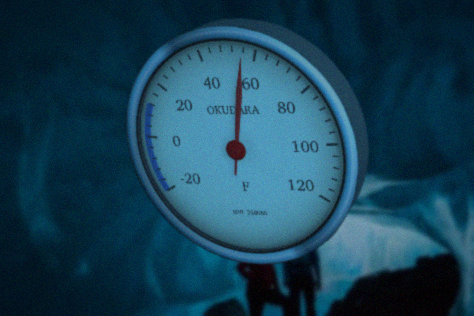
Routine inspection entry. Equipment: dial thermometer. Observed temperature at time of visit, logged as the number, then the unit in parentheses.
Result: 56 (°F)
